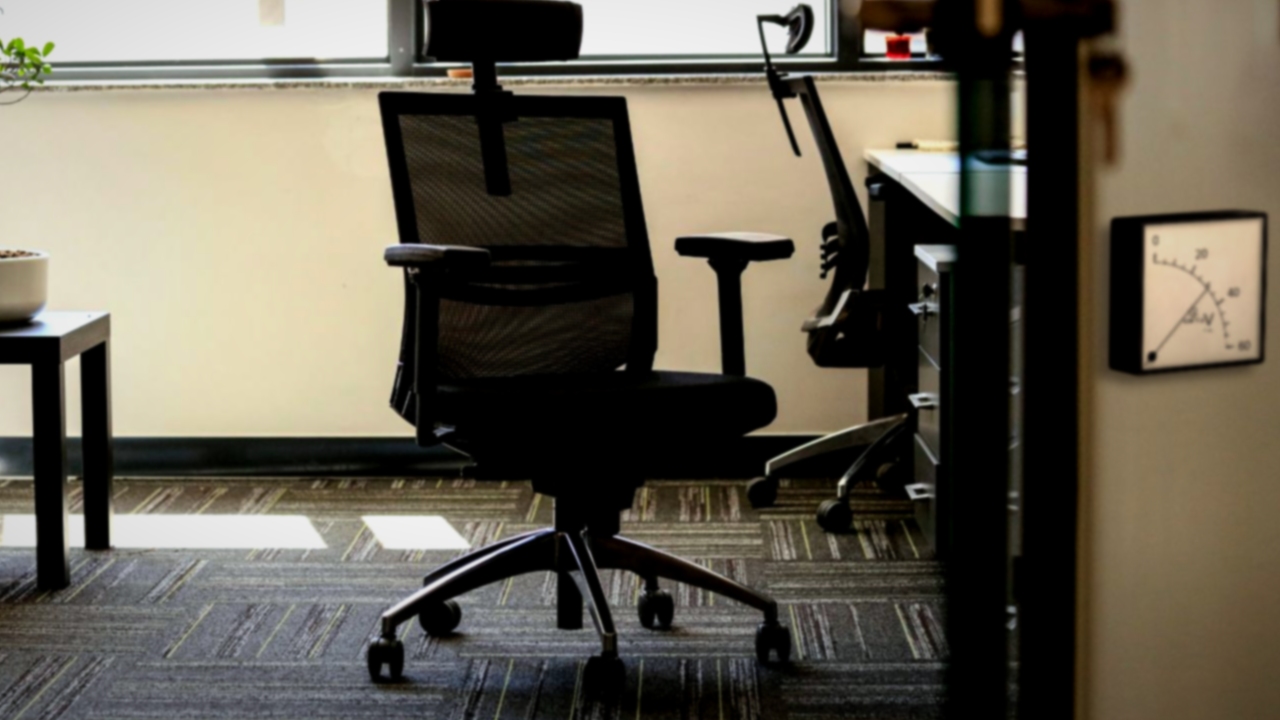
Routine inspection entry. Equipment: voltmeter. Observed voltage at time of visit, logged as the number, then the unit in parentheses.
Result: 30 (V)
